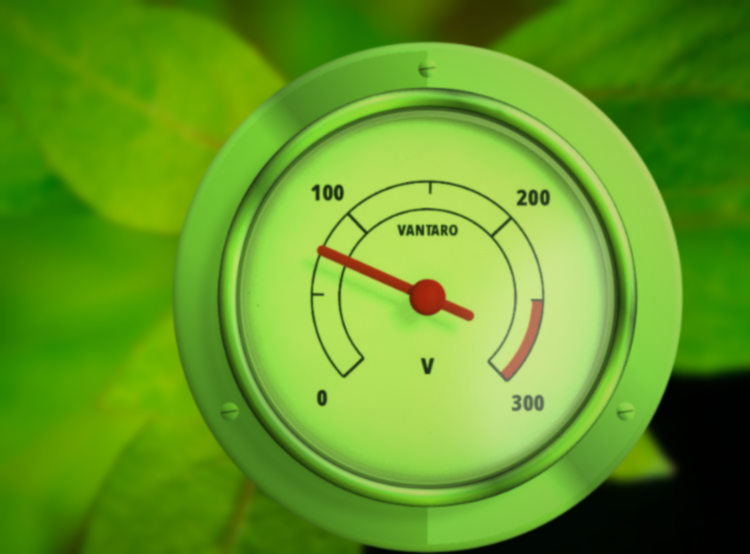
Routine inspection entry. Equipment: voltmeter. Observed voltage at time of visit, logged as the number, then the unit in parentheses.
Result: 75 (V)
